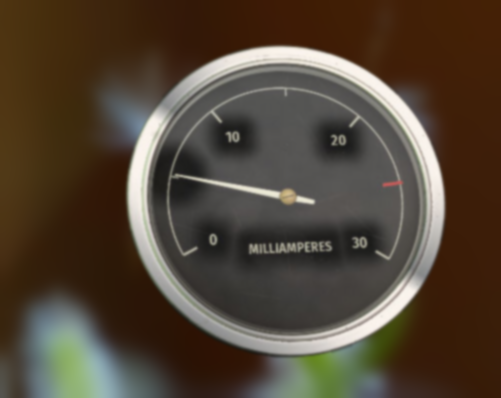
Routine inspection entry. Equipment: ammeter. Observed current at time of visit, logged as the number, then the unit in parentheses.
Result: 5 (mA)
